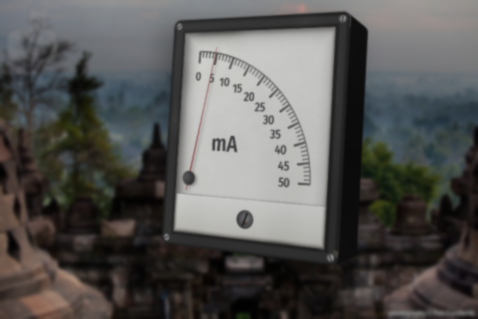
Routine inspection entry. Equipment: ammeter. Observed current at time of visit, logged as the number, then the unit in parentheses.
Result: 5 (mA)
